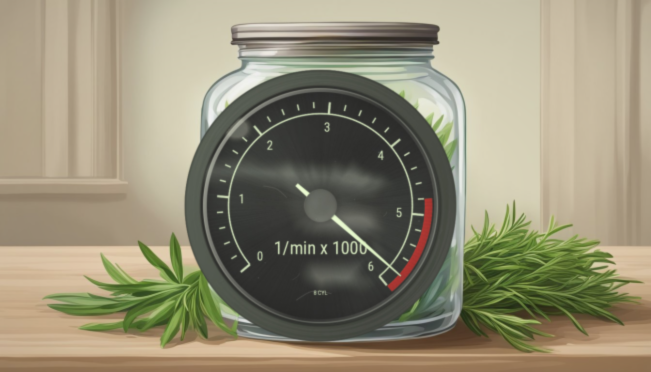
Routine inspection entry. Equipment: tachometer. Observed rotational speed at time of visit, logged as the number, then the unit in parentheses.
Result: 5800 (rpm)
